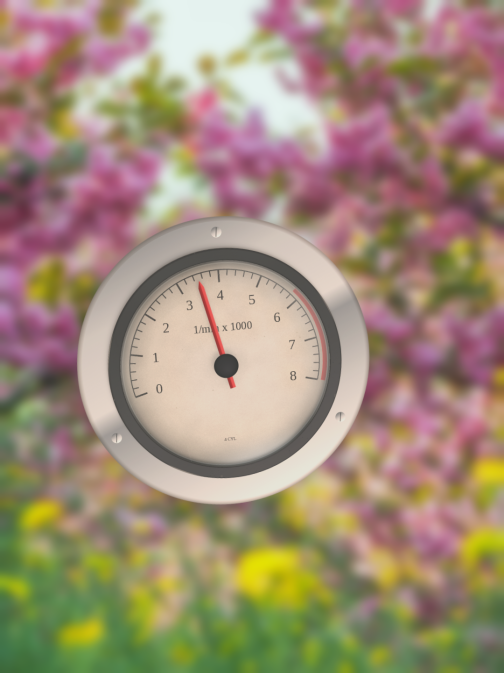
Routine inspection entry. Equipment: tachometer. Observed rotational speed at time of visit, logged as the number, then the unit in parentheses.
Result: 3500 (rpm)
